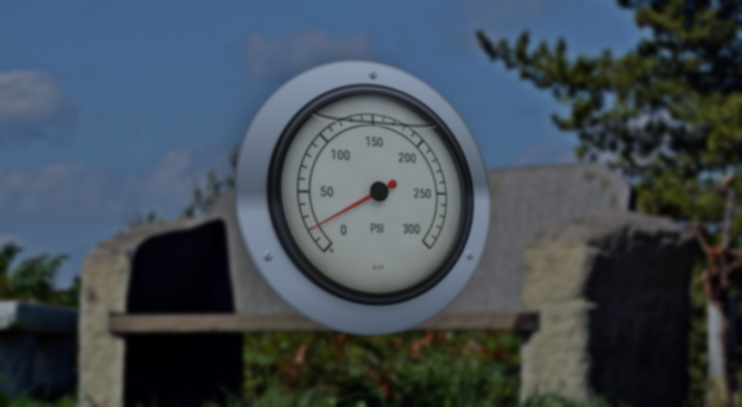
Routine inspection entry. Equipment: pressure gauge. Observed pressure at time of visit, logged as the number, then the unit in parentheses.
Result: 20 (psi)
